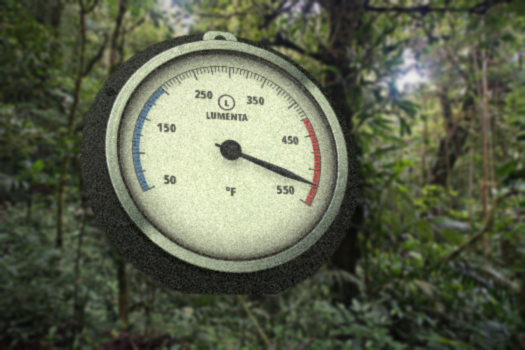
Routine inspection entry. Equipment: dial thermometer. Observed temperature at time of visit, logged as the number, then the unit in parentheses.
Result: 525 (°F)
